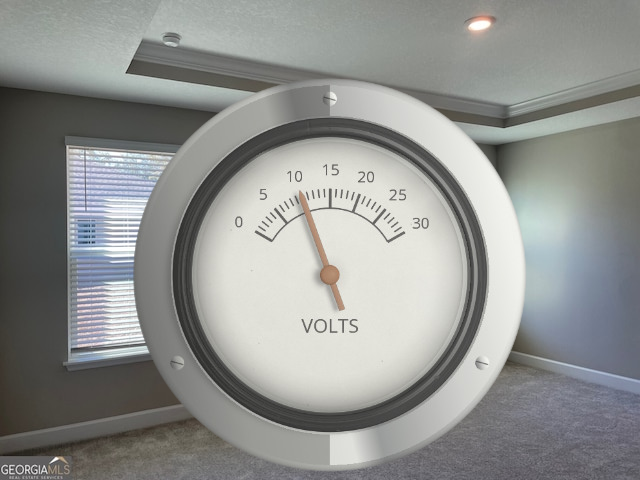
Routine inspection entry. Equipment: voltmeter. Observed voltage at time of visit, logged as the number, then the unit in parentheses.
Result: 10 (V)
